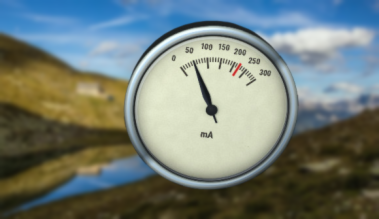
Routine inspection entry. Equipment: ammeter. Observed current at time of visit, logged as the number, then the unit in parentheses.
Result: 50 (mA)
